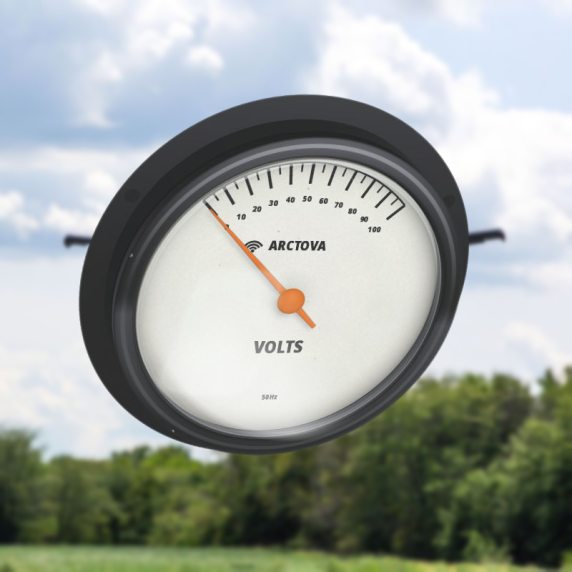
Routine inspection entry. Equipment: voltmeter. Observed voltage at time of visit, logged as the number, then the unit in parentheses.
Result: 0 (V)
